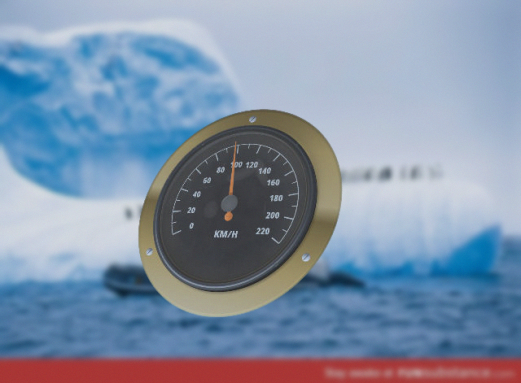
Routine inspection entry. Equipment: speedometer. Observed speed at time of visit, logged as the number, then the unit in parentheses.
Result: 100 (km/h)
